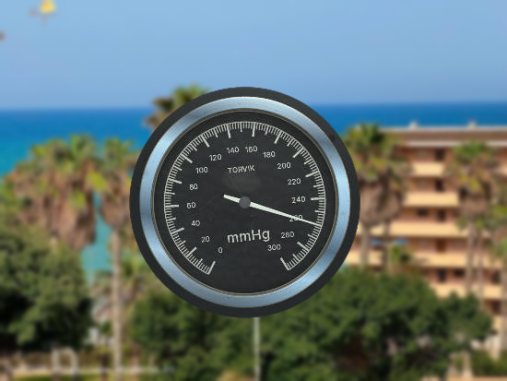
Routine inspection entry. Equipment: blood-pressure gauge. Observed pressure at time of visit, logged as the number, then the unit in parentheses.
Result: 260 (mmHg)
